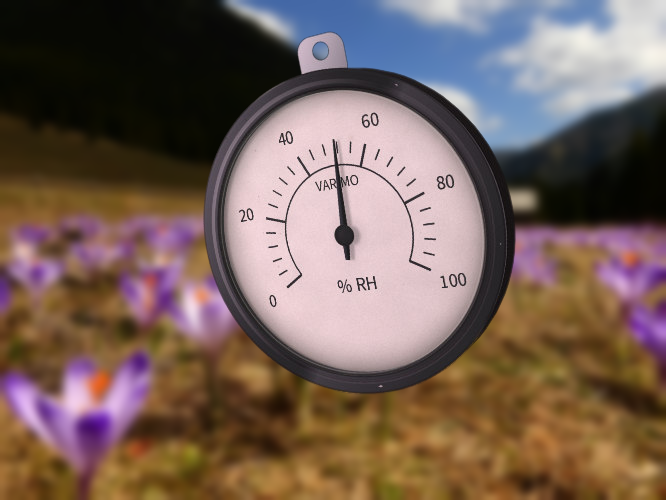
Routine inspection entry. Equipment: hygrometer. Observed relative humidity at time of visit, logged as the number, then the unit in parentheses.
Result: 52 (%)
